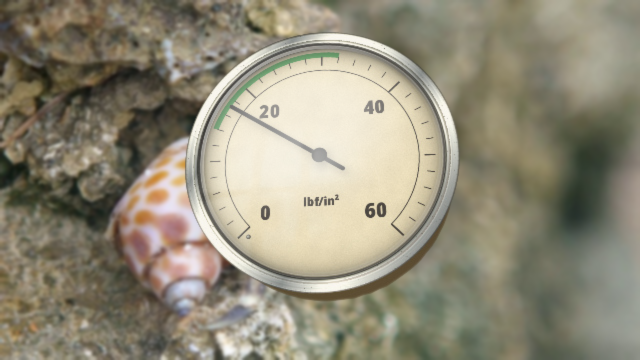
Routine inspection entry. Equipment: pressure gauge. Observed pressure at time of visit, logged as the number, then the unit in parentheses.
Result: 17 (psi)
